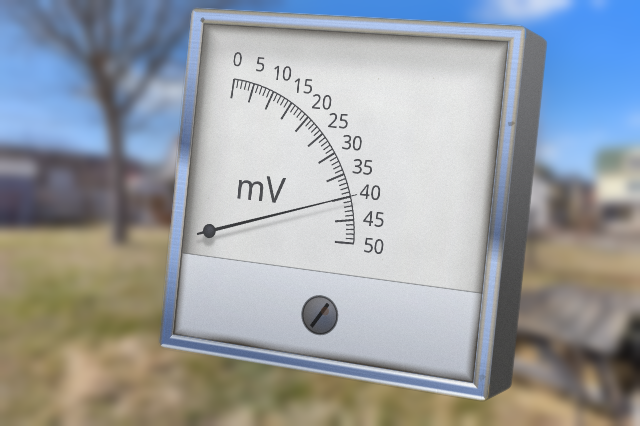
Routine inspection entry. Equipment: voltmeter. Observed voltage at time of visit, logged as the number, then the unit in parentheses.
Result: 40 (mV)
